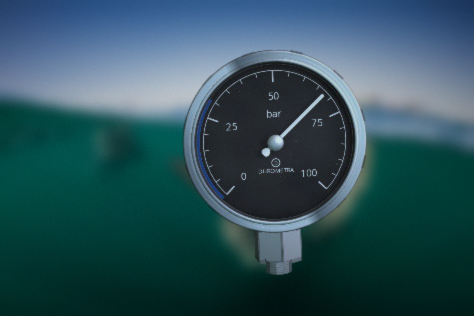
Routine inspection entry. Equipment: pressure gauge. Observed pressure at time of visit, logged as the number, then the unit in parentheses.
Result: 67.5 (bar)
